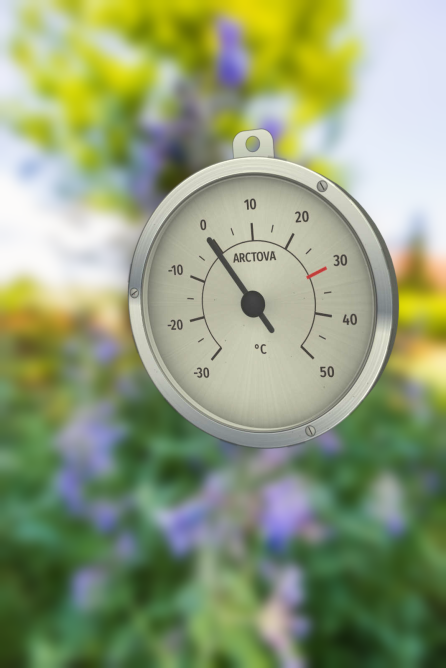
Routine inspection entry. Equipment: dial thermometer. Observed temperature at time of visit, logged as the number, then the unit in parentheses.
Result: 0 (°C)
